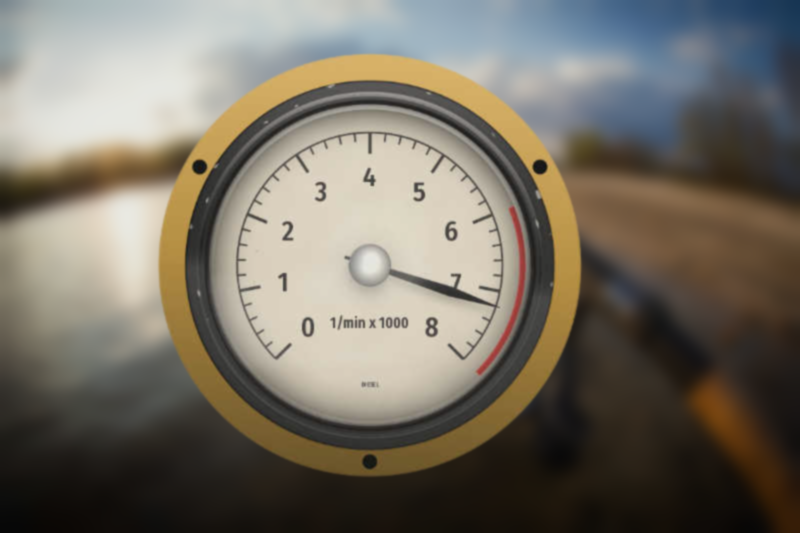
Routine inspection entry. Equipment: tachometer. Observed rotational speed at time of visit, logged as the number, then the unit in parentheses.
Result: 7200 (rpm)
